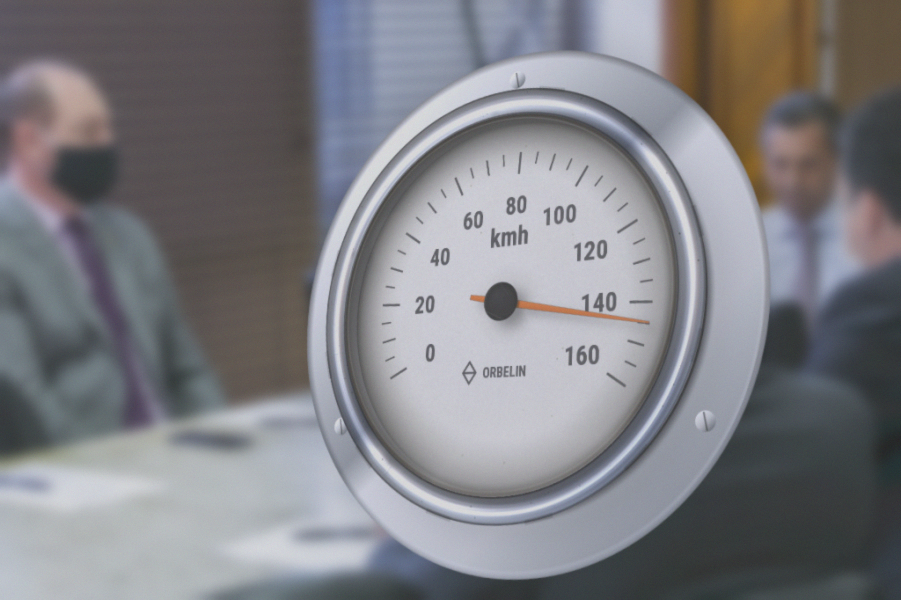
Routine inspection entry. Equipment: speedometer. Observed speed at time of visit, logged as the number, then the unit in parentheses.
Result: 145 (km/h)
